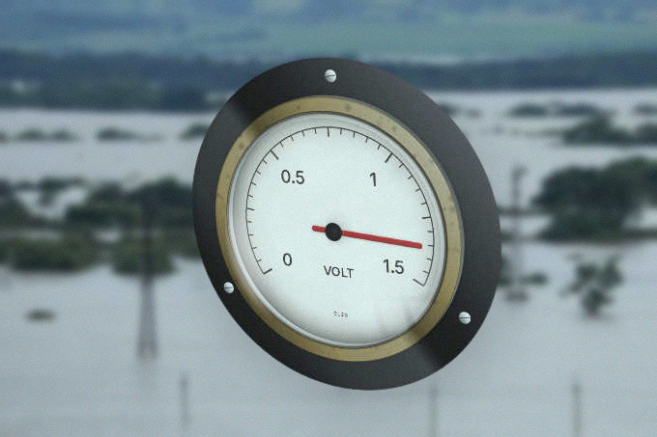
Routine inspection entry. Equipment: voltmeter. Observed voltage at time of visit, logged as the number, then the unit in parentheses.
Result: 1.35 (V)
